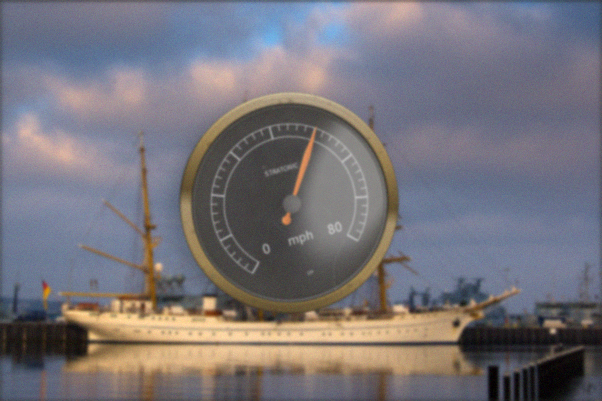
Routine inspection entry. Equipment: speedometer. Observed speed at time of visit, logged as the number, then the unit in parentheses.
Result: 50 (mph)
